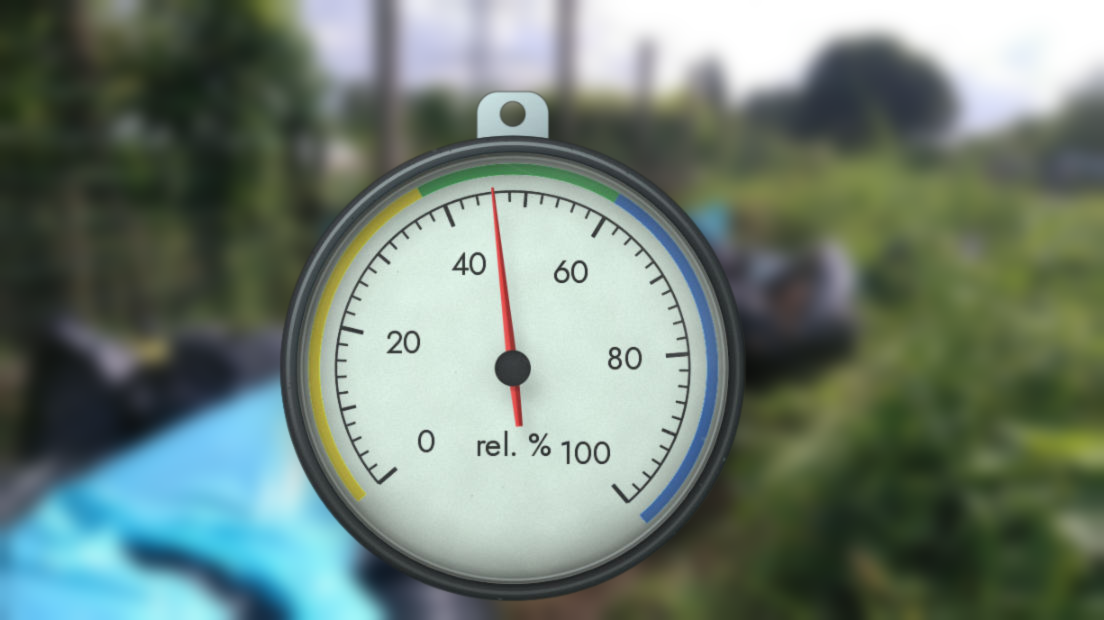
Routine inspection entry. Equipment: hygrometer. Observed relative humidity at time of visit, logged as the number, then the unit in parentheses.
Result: 46 (%)
